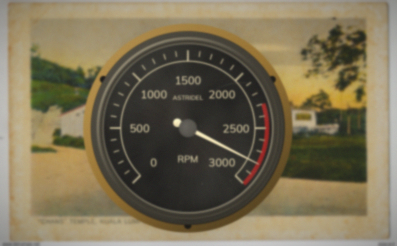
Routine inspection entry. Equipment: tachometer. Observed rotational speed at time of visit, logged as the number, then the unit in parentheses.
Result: 2800 (rpm)
